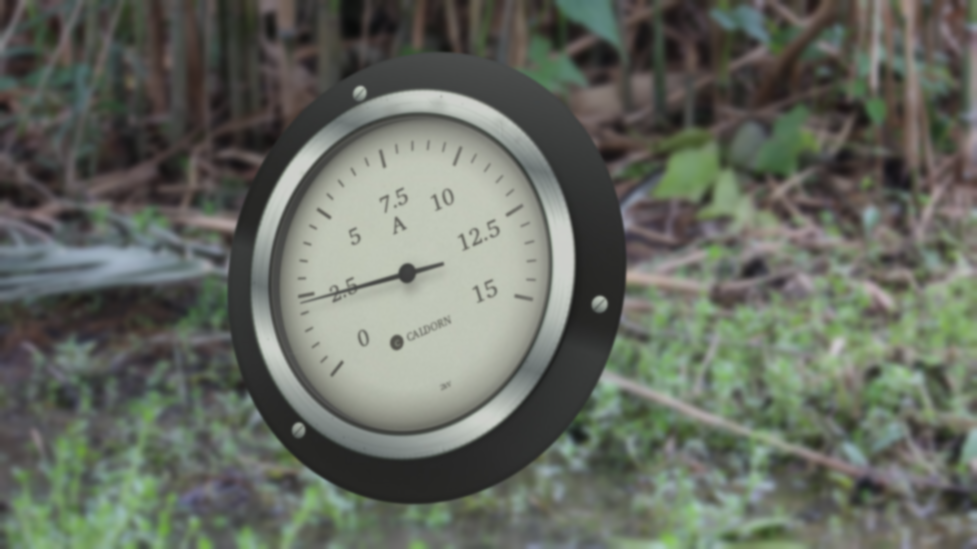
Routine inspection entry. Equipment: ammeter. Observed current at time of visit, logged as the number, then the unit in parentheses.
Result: 2.25 (A)
